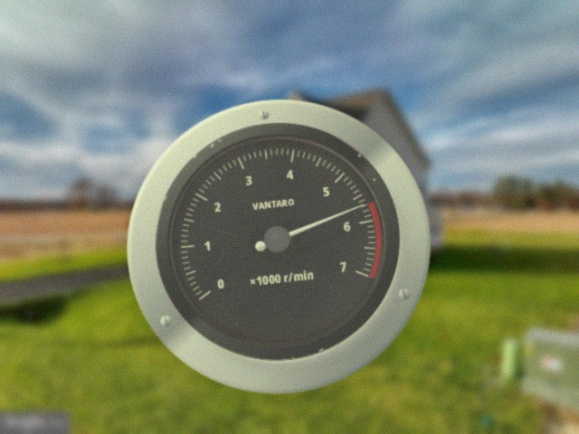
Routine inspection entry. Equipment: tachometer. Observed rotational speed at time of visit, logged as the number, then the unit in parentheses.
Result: 5700 (rpm)
